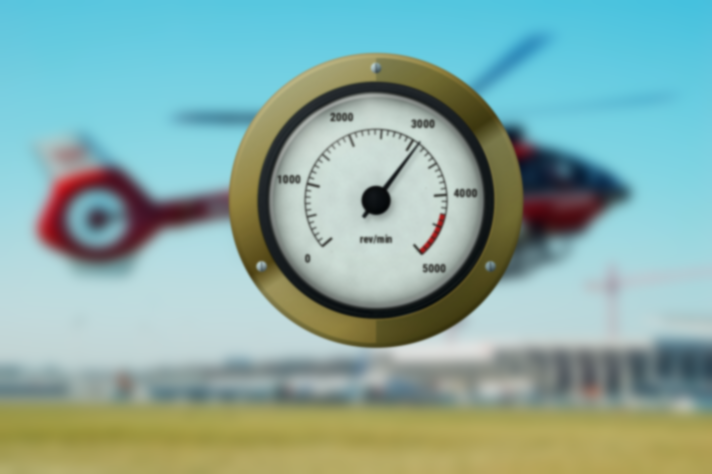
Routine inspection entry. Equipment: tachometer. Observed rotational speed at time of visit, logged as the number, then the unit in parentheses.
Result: 3100 (rpm)
